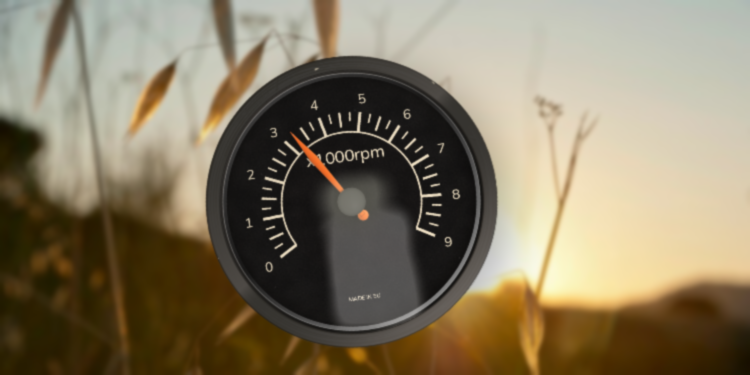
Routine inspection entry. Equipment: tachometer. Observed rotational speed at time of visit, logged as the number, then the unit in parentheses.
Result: 3250 (rpm)
